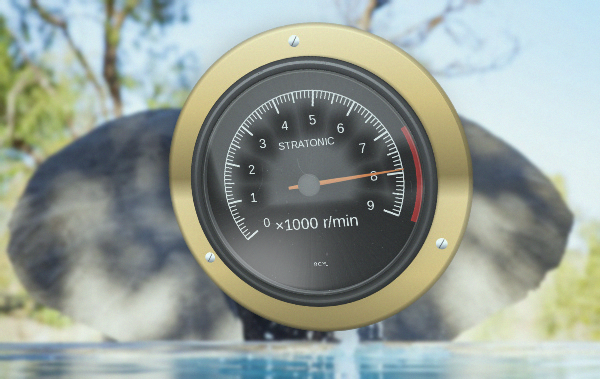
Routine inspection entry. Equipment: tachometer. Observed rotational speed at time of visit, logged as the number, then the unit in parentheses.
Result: 7900 (rpm)
